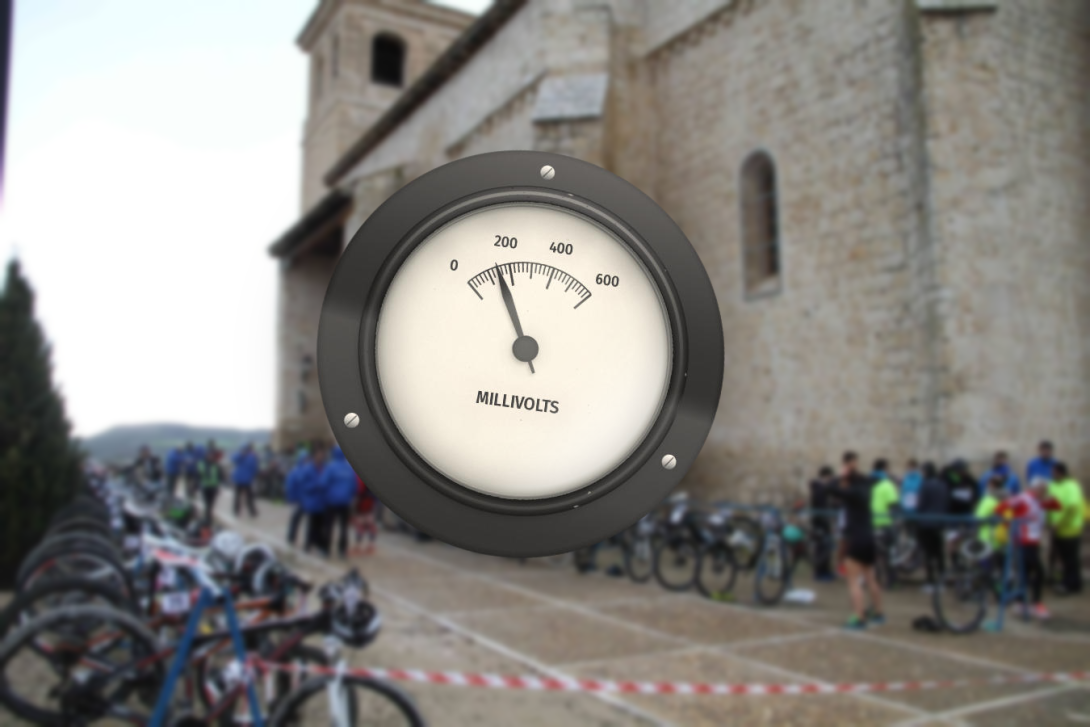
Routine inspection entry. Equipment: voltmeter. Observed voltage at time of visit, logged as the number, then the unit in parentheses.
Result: 140 (mV)
